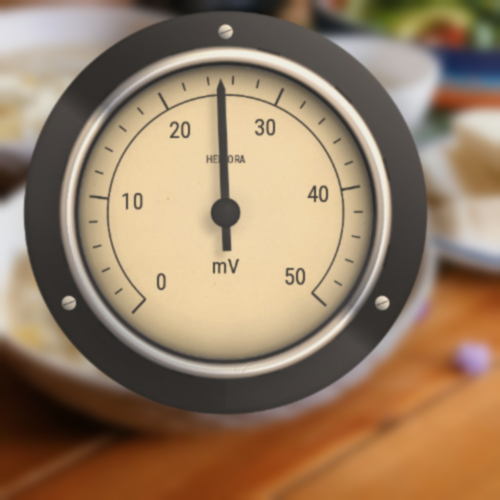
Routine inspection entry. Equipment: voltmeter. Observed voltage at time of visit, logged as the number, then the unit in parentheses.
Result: 25 (mV)
